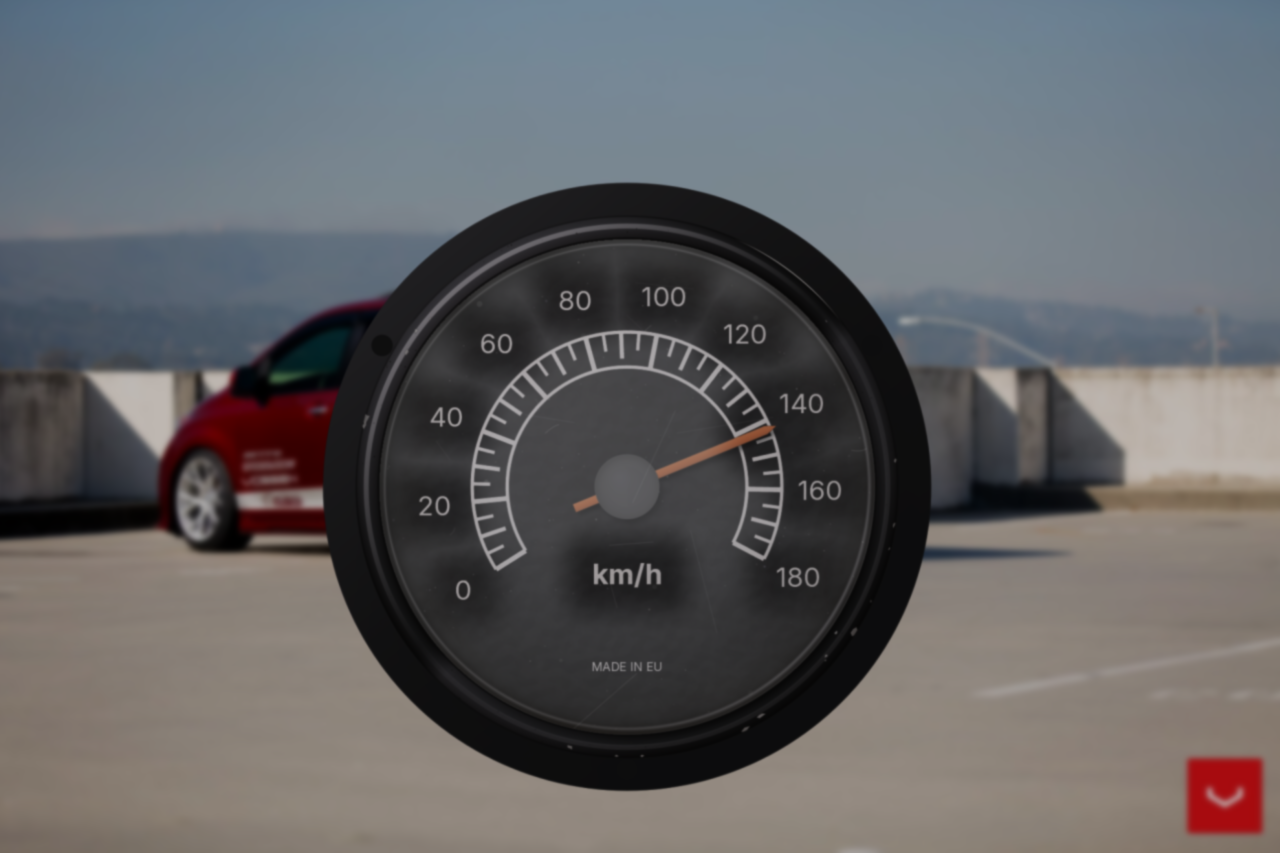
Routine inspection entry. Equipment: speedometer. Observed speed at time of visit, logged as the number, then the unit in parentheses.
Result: 142.5 (km/h)
